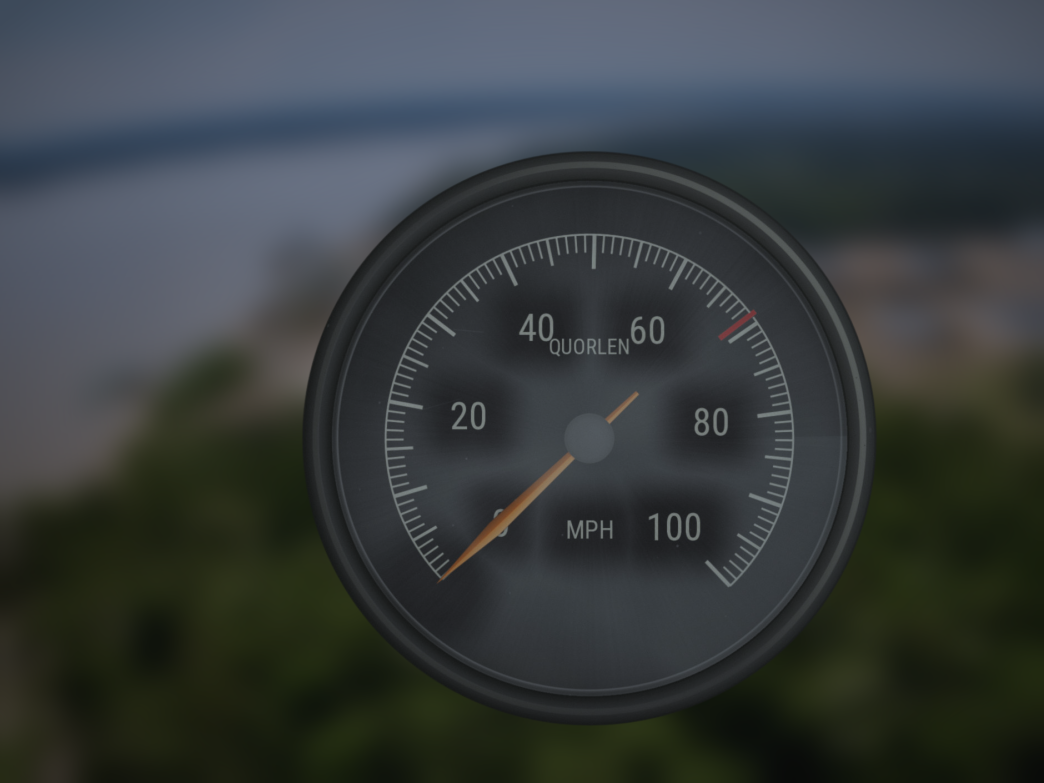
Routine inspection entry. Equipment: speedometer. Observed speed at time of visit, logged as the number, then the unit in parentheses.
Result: 0 (mph)
